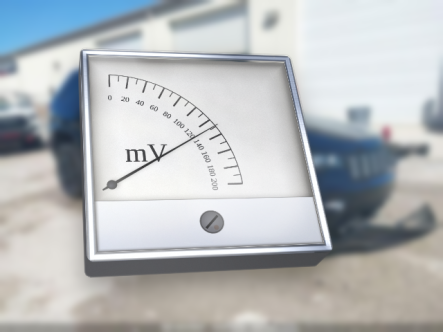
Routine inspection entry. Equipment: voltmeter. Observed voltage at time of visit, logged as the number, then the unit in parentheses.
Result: 130 (mV)
